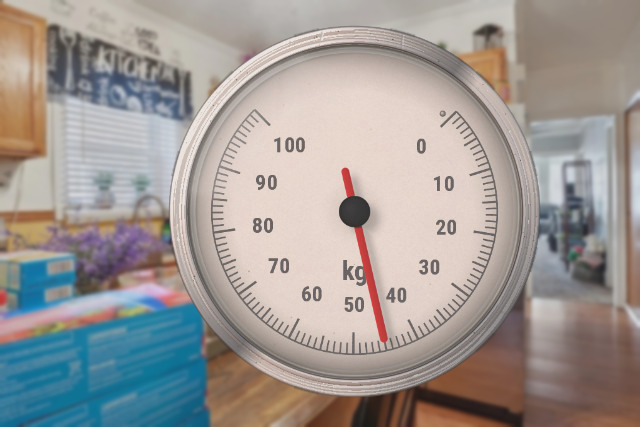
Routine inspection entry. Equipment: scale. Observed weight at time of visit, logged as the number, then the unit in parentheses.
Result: 45 (kg)
